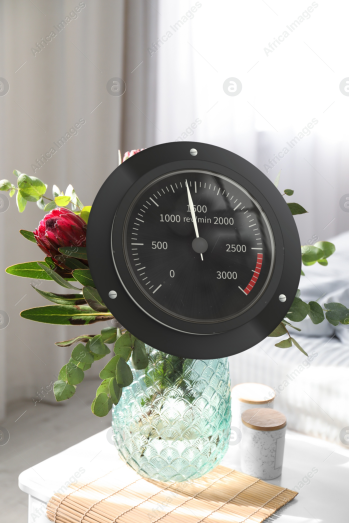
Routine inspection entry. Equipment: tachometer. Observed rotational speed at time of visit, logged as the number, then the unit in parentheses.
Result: 1400 (rpm)
